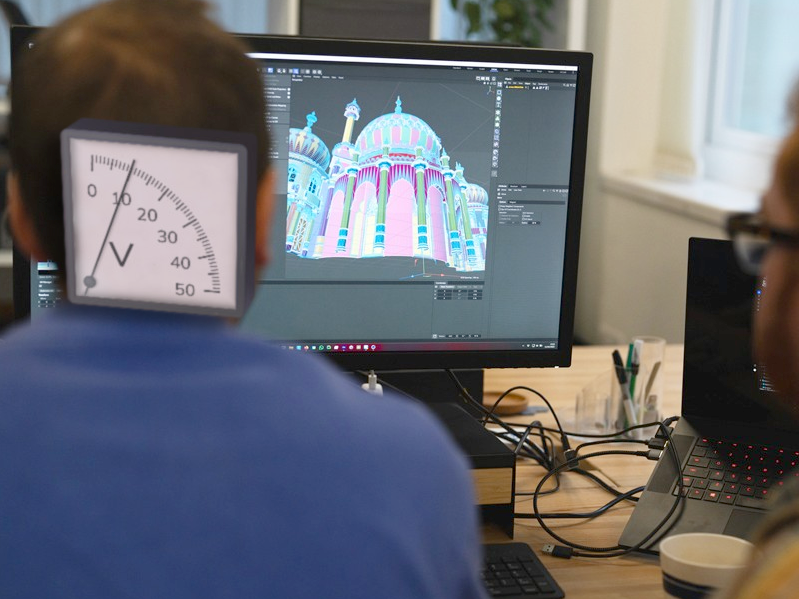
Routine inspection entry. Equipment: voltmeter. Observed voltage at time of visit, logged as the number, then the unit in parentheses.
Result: 10 (V)
